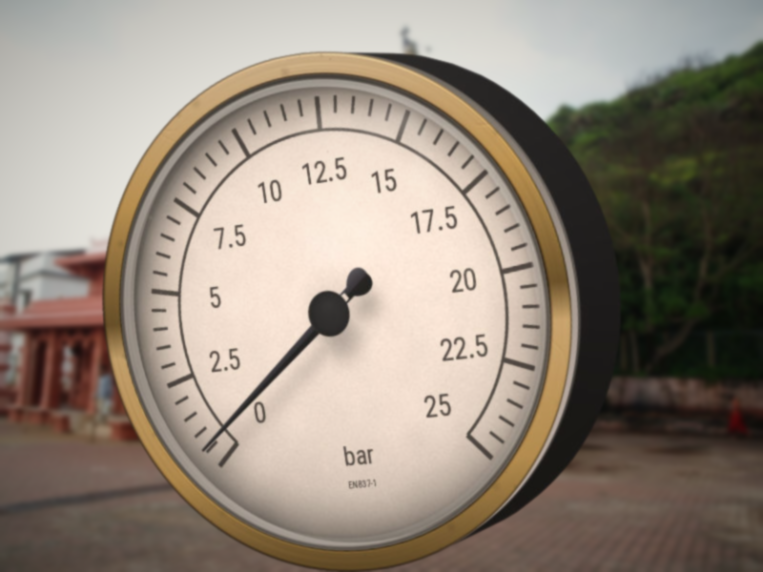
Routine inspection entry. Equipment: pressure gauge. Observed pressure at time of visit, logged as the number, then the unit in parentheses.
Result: 0.5 (bar)
